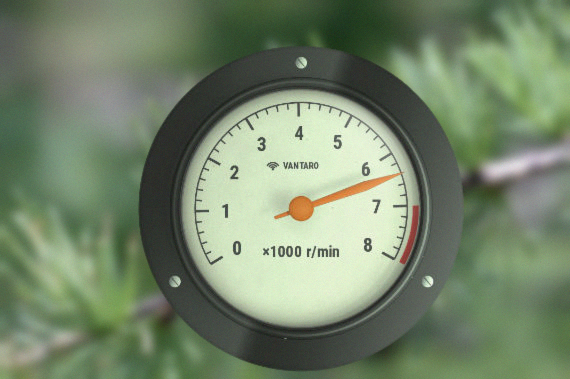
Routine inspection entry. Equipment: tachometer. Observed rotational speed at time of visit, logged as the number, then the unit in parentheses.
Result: 6400 (rpm)
